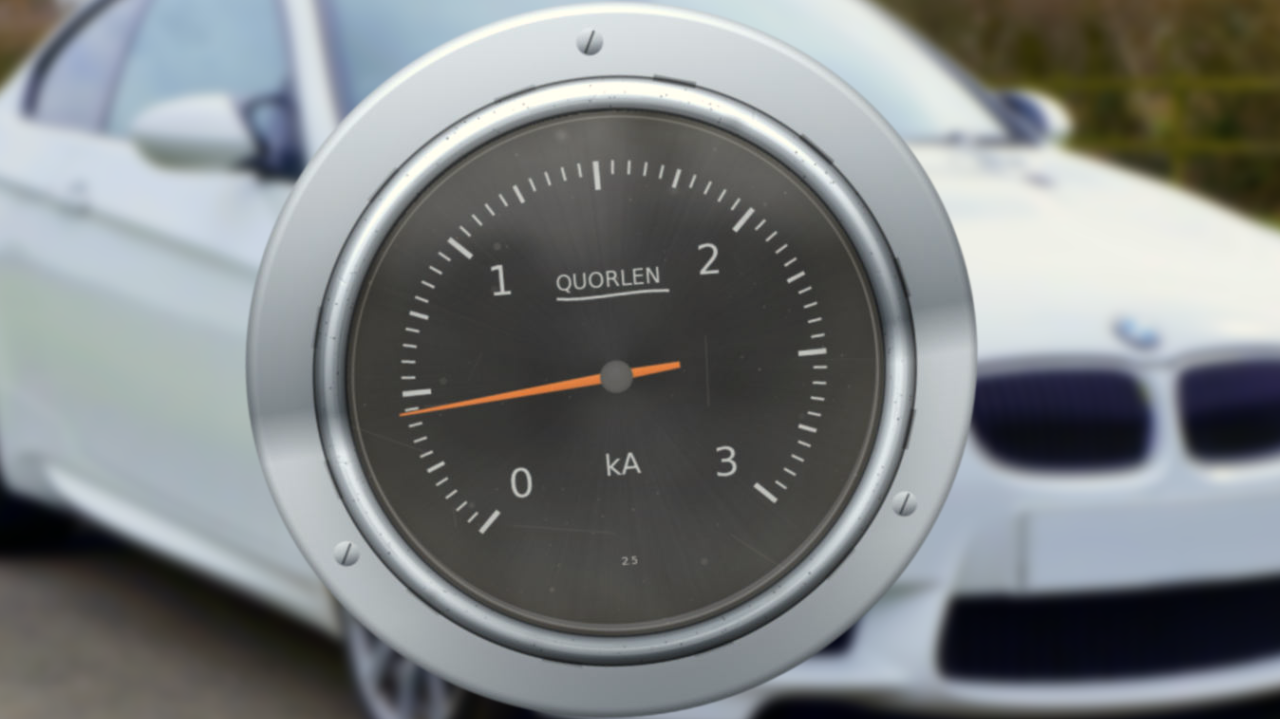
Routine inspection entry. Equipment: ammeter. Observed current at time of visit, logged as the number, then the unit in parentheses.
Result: 0.45 (kA)
